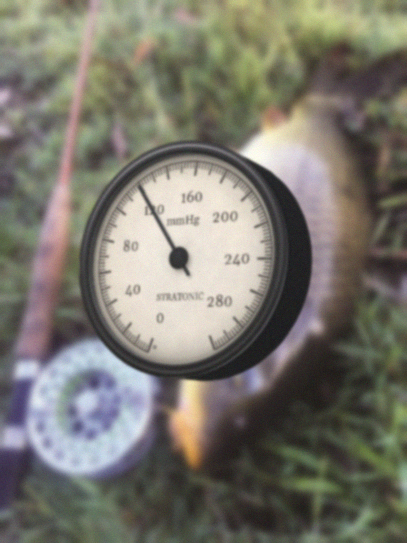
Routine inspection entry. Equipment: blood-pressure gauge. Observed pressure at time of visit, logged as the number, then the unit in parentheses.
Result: 120 (mmHg)
